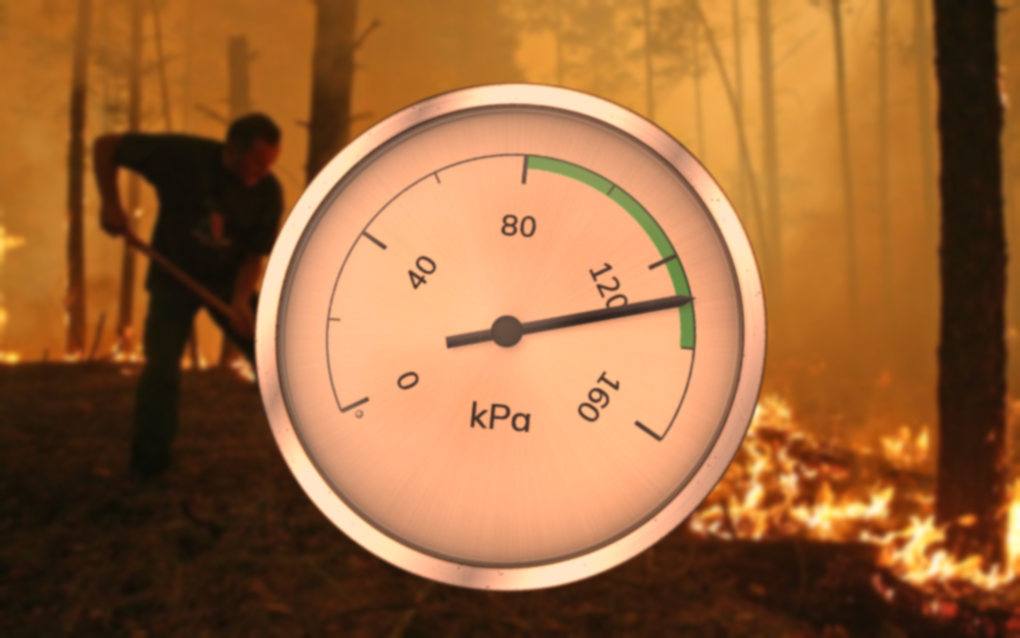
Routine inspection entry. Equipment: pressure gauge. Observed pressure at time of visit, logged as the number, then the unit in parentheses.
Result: 130 (kPa)
